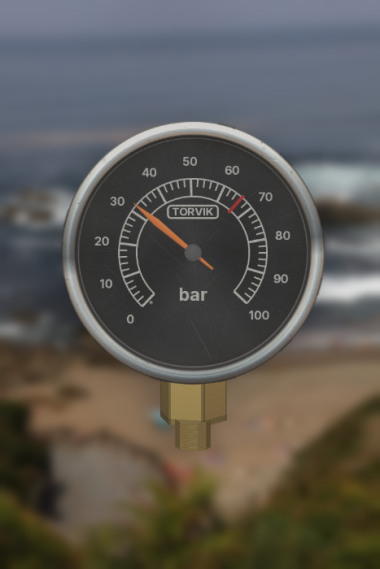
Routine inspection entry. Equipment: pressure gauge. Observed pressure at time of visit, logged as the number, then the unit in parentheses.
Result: 32 (bar)
